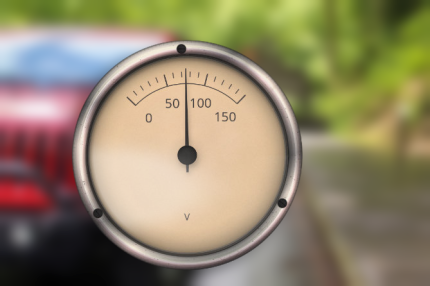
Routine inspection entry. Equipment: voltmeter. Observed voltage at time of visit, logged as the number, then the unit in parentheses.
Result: 75 (V)
